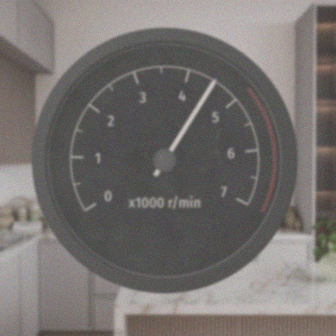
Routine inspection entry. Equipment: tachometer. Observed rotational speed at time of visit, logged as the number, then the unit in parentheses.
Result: 4500 (rpm)
